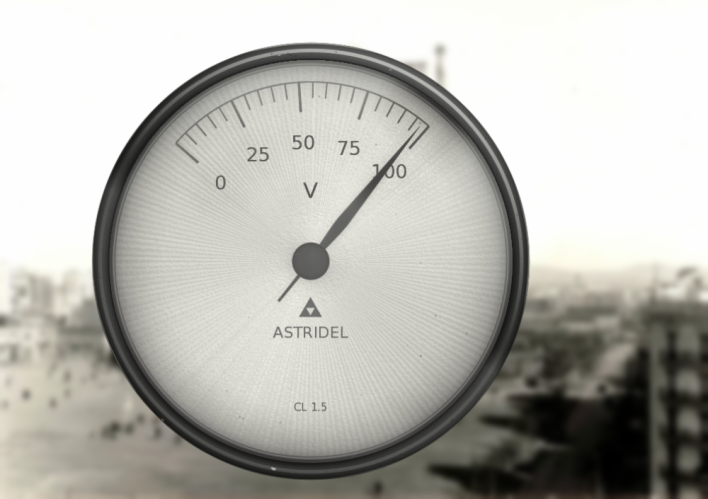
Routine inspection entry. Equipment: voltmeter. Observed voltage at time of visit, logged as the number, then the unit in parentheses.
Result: 97.5 (V)
